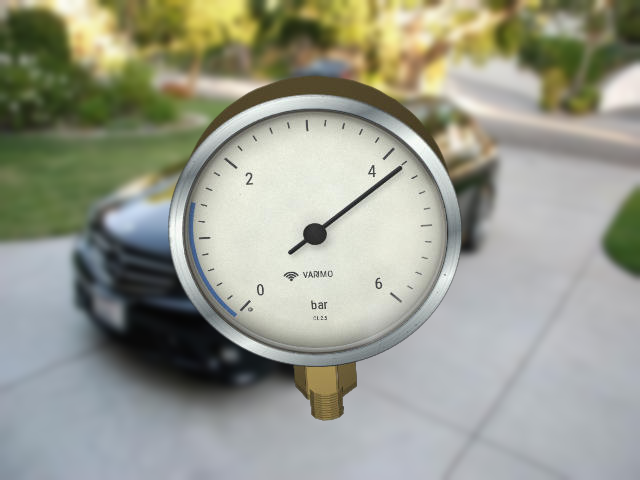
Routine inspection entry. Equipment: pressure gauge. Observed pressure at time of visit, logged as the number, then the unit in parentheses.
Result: 4.2 (bar)
